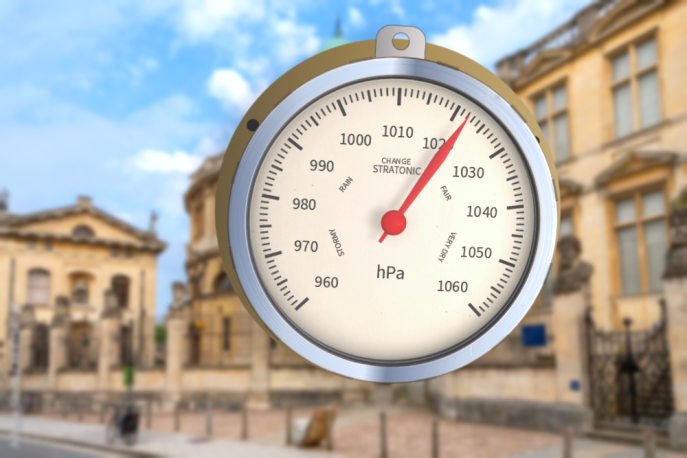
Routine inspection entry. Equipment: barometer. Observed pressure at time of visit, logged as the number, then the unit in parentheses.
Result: 1022 (hPa)
